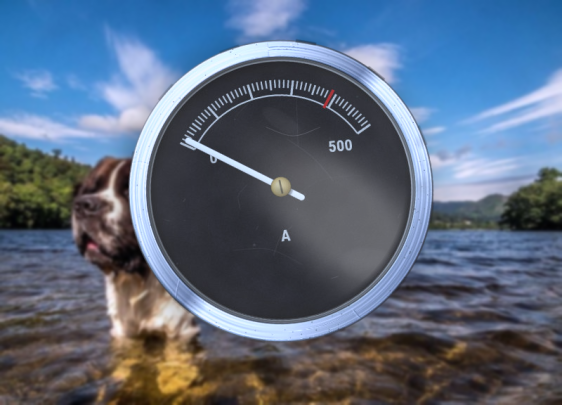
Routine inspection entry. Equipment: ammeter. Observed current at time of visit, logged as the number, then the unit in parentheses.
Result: 10 (A)
